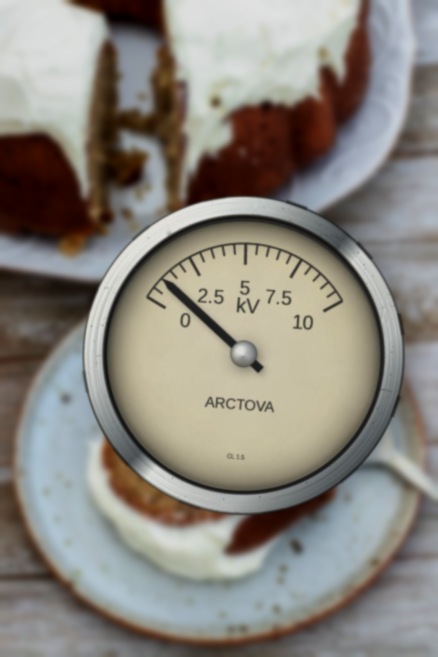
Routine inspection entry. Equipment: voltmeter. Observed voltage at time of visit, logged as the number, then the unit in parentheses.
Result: 1 (kV)
